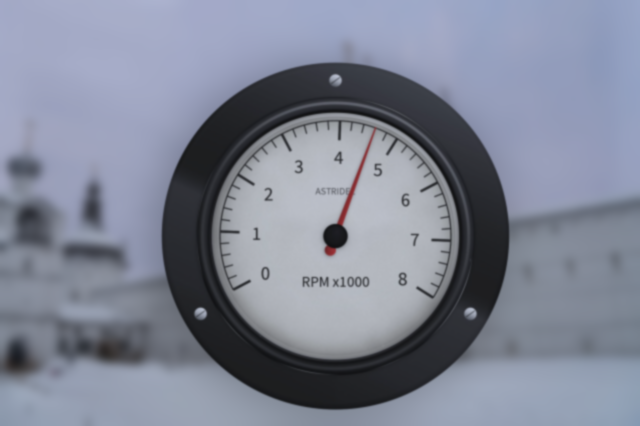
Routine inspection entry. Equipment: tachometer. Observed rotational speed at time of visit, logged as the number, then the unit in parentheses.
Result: 4600 (rpm)
